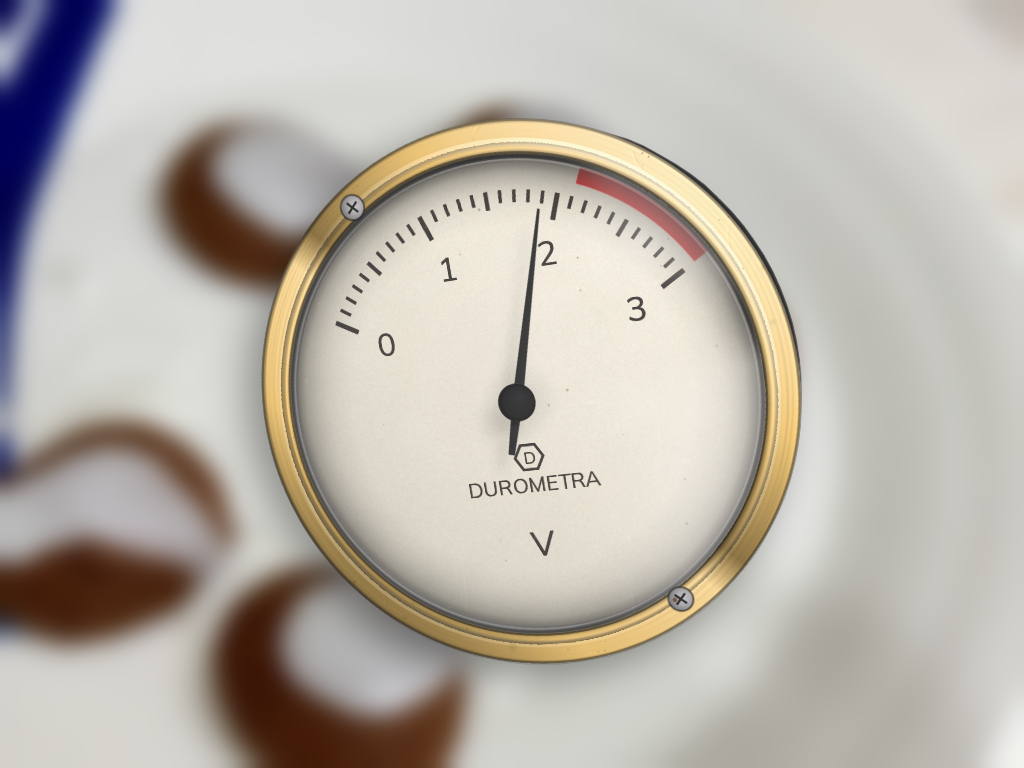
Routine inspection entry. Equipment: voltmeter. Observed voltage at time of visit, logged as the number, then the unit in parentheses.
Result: 1.9 (V)
